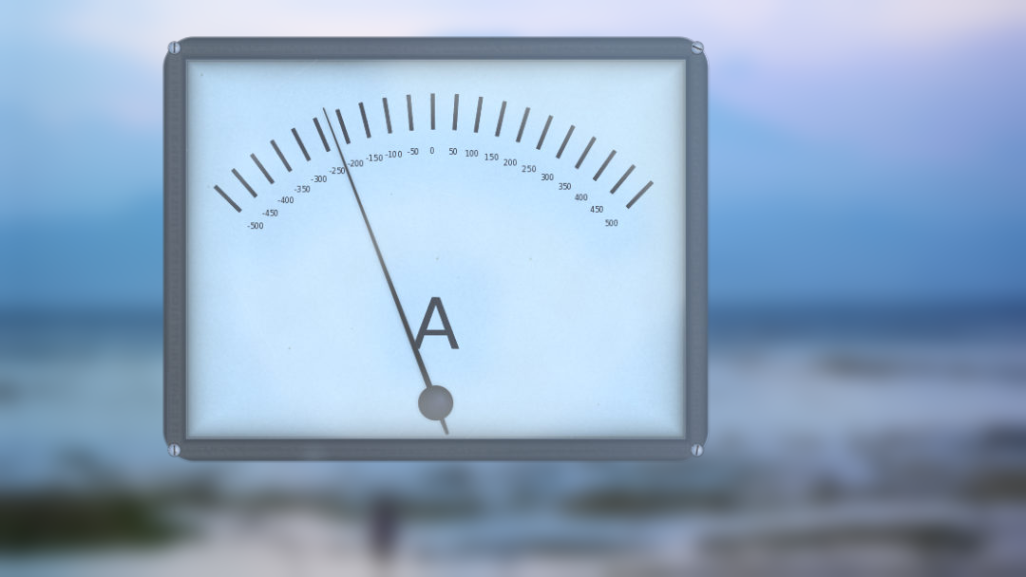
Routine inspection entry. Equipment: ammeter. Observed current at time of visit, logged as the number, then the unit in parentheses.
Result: -225 (A)
